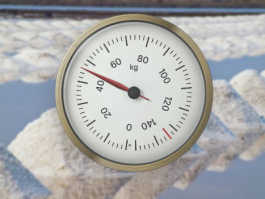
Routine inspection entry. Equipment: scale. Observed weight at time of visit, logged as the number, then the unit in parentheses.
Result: 46 (kg)
